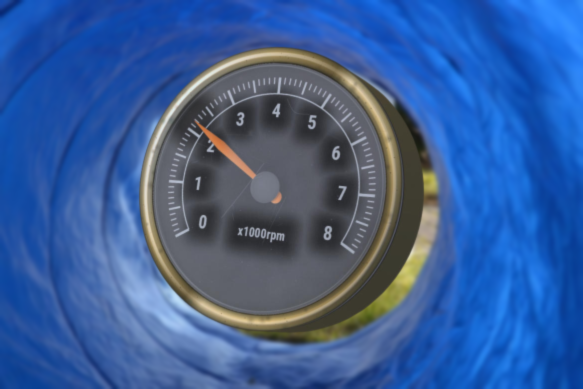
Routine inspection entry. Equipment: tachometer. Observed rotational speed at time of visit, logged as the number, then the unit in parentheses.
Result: 2200 (rpm)
